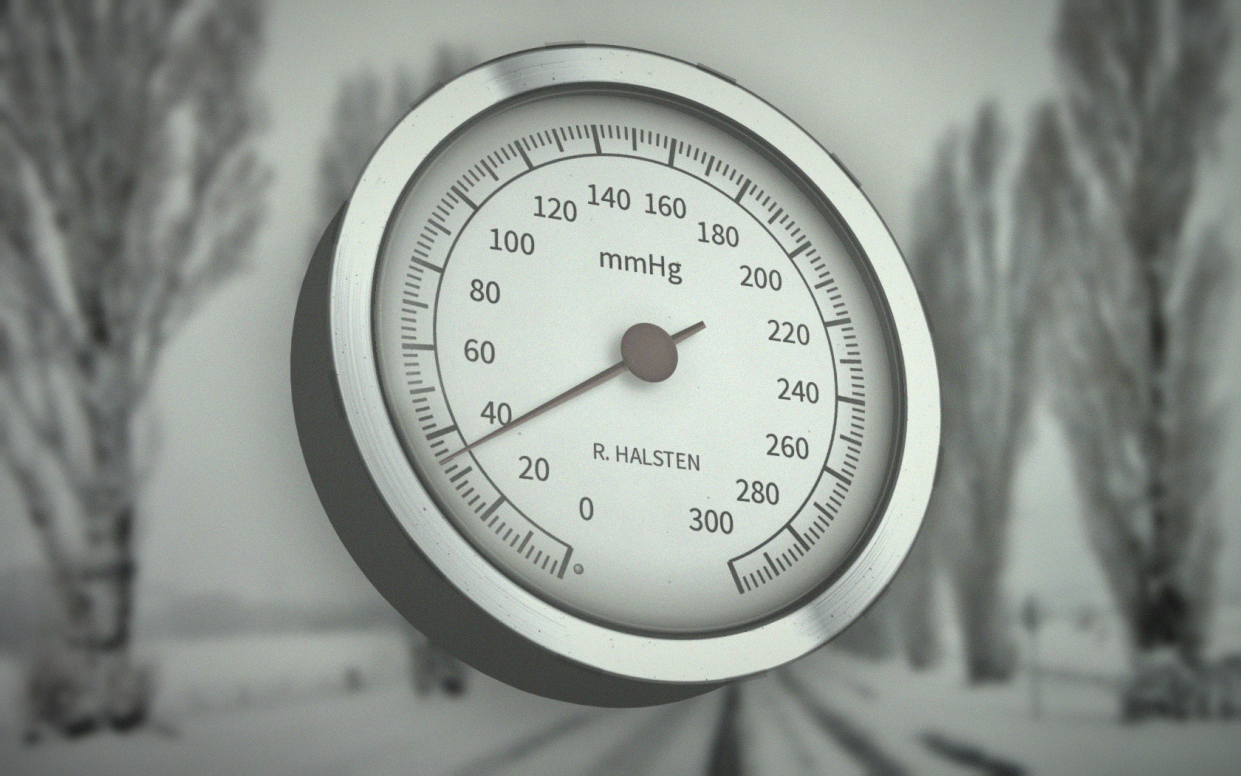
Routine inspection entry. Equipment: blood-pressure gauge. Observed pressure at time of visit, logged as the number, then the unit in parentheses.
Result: 34 (mmHg)
